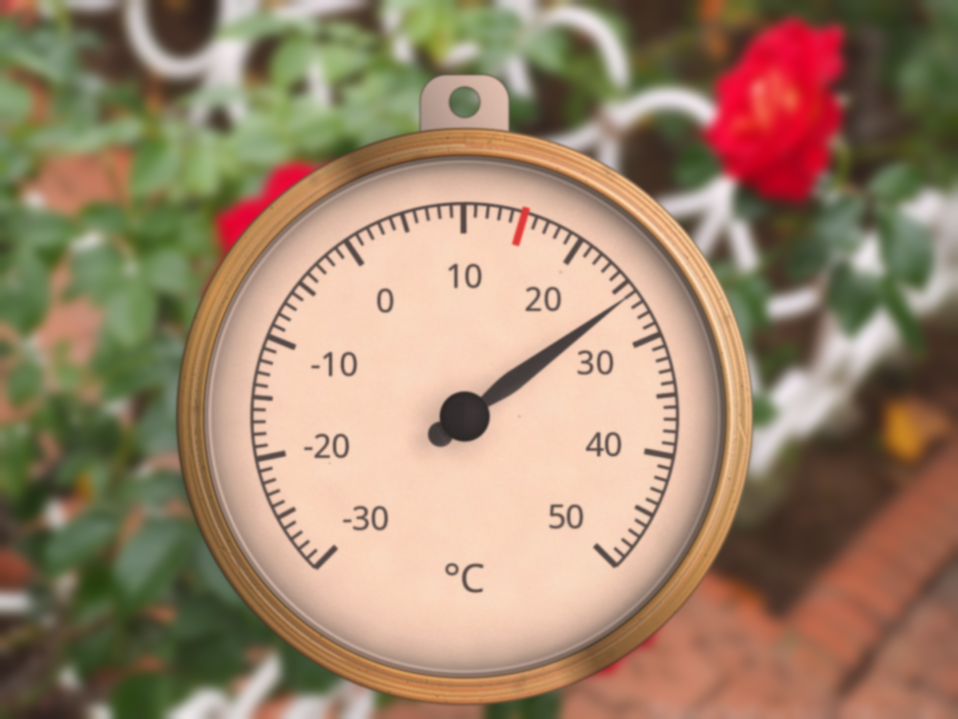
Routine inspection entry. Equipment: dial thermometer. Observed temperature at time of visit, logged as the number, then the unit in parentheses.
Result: 26 (°C)
